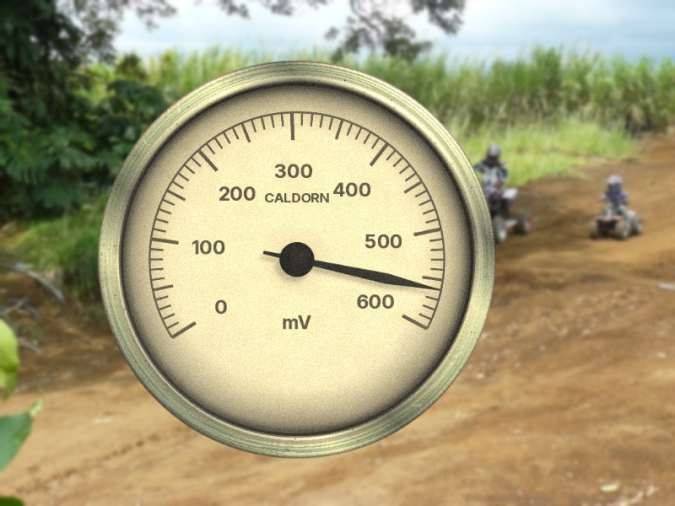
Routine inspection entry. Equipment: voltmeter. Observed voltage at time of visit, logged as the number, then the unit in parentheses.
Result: 560 (mV)
